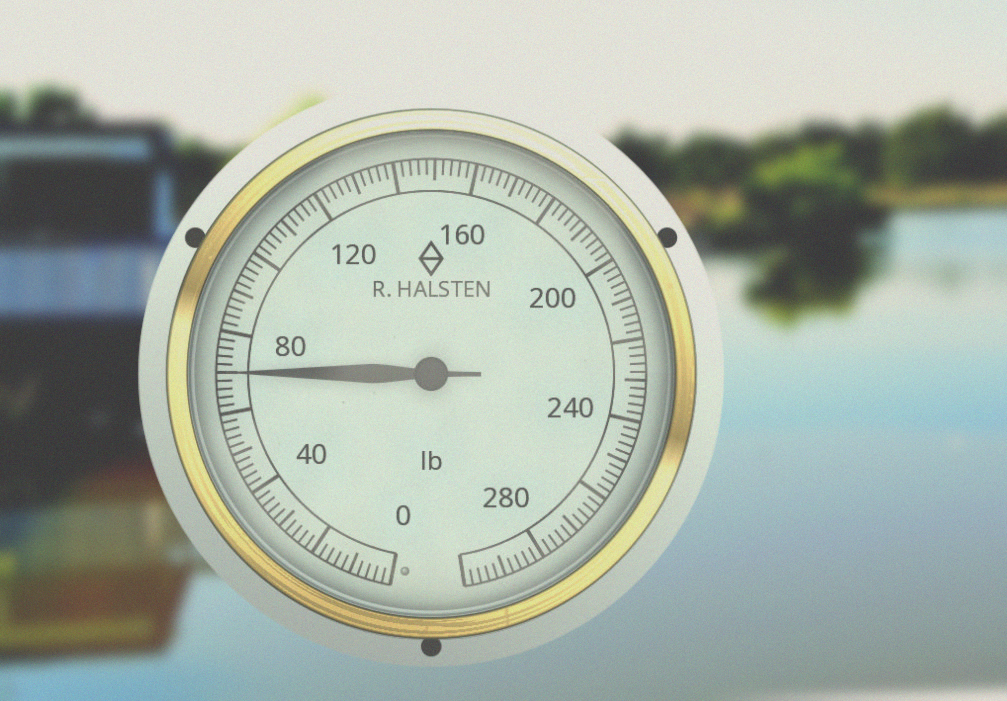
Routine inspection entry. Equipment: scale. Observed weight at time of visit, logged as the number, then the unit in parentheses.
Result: 70 (lb)
